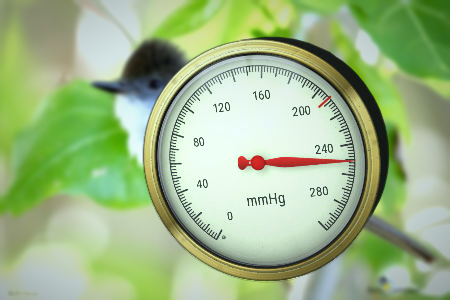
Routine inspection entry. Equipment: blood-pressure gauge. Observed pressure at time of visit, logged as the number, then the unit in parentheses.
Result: 250 (mmHg)
